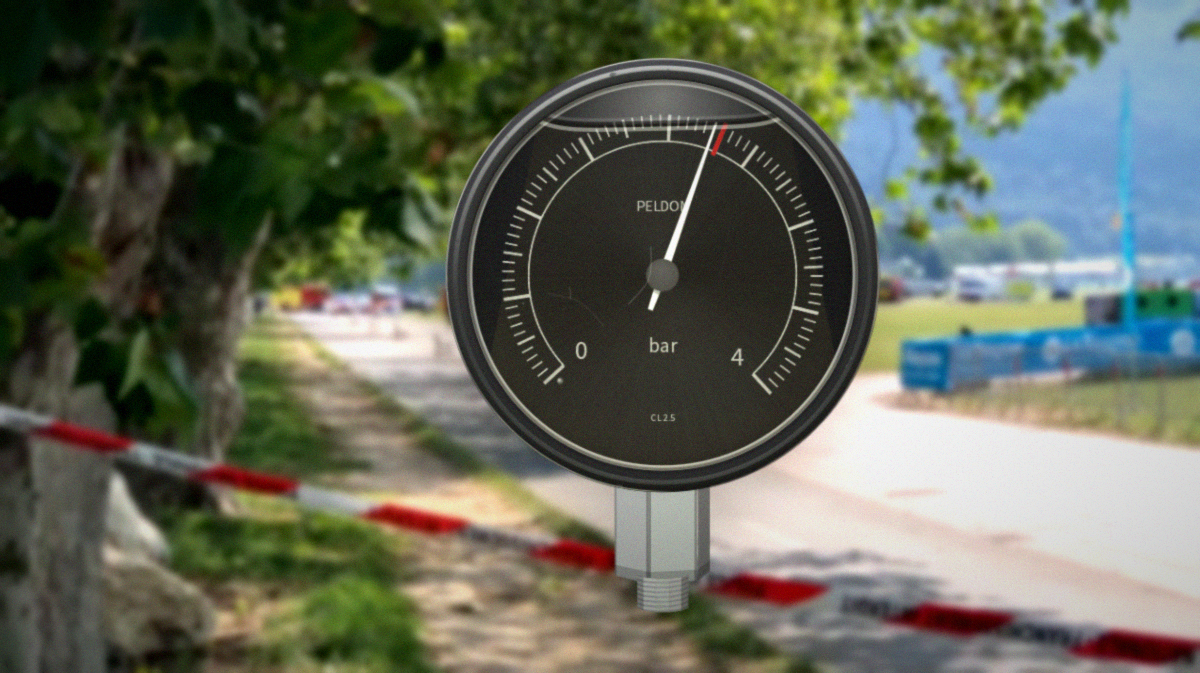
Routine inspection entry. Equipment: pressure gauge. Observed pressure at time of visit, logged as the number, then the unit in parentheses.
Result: 2.25 (bar)
